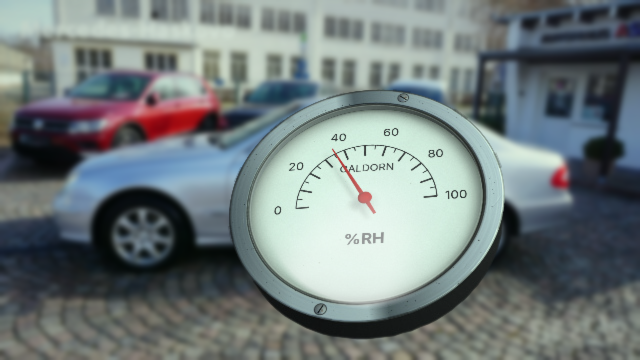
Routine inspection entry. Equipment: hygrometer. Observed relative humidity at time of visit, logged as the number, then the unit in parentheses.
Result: 35 (%)
